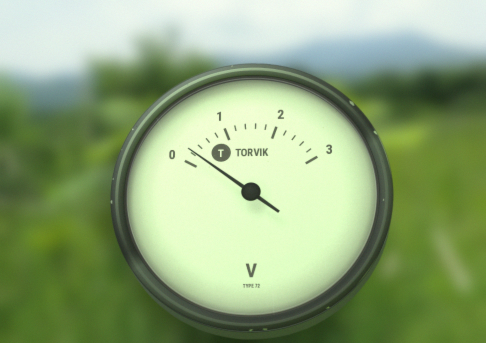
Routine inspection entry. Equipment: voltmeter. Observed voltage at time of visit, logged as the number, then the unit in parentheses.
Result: 0.2 (V)
